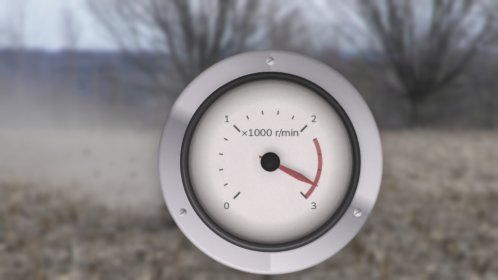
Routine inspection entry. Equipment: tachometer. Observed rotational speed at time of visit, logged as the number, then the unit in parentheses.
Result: 2800 (rpm)
